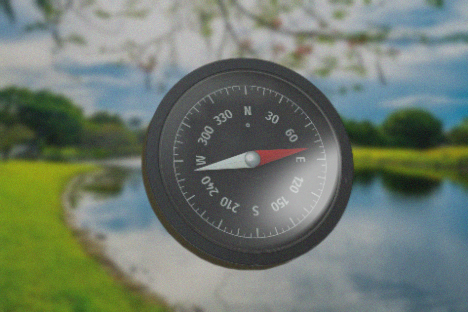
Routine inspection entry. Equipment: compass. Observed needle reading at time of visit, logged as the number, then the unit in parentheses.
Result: 80 (°)
